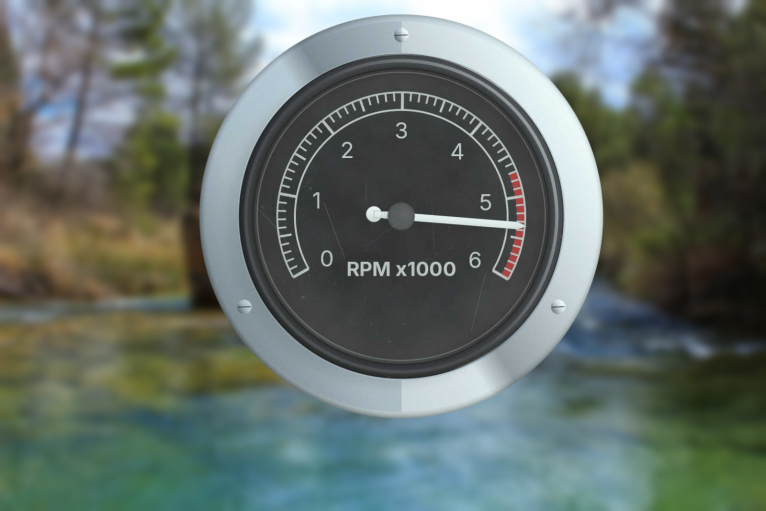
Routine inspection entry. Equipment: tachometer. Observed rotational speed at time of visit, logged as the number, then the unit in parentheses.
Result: 5350 (rpm)
